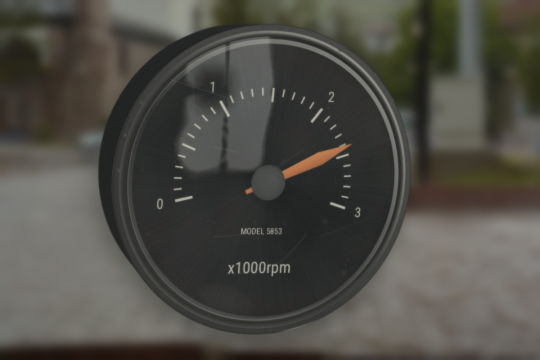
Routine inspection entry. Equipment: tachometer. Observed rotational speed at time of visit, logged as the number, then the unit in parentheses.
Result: 2400 (rpm)
